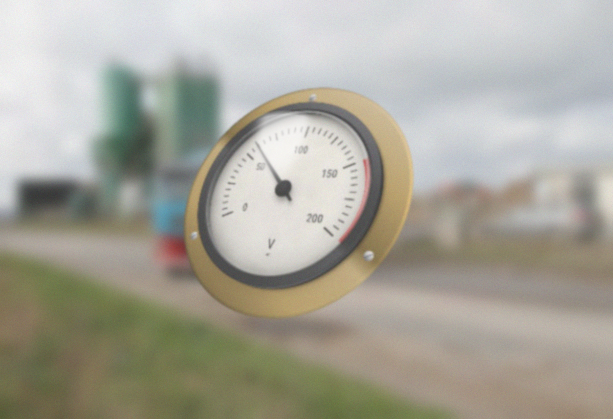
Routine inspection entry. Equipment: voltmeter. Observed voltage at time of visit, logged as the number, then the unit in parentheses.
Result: 60 (V)
